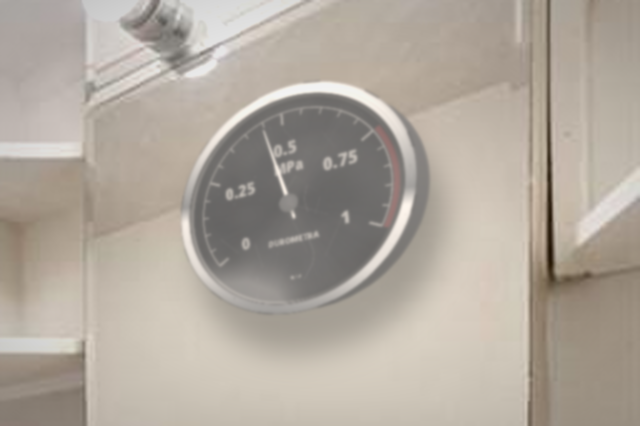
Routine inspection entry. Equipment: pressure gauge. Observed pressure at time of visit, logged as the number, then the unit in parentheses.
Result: 0.45 (MPa)
